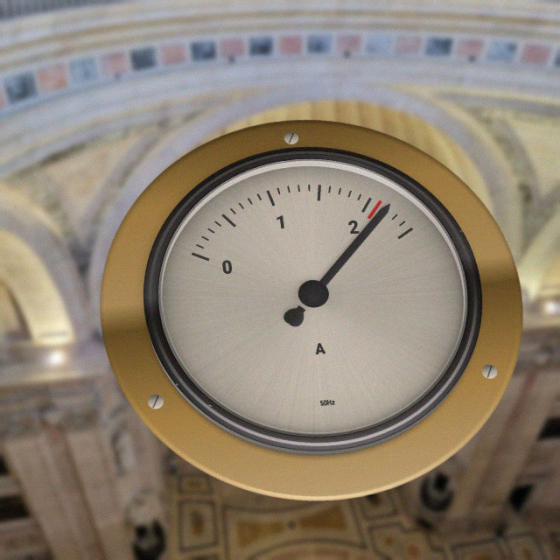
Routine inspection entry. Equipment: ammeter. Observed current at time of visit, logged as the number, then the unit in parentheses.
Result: 2.2 (A)
